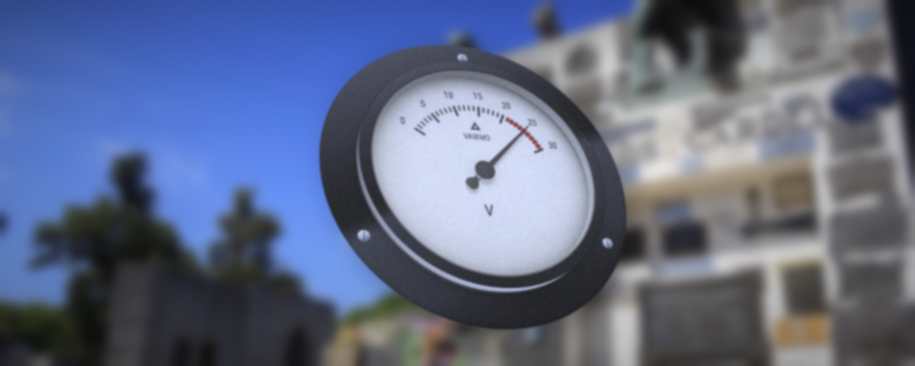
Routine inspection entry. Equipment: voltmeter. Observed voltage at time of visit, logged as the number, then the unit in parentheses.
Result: 25 (V)
